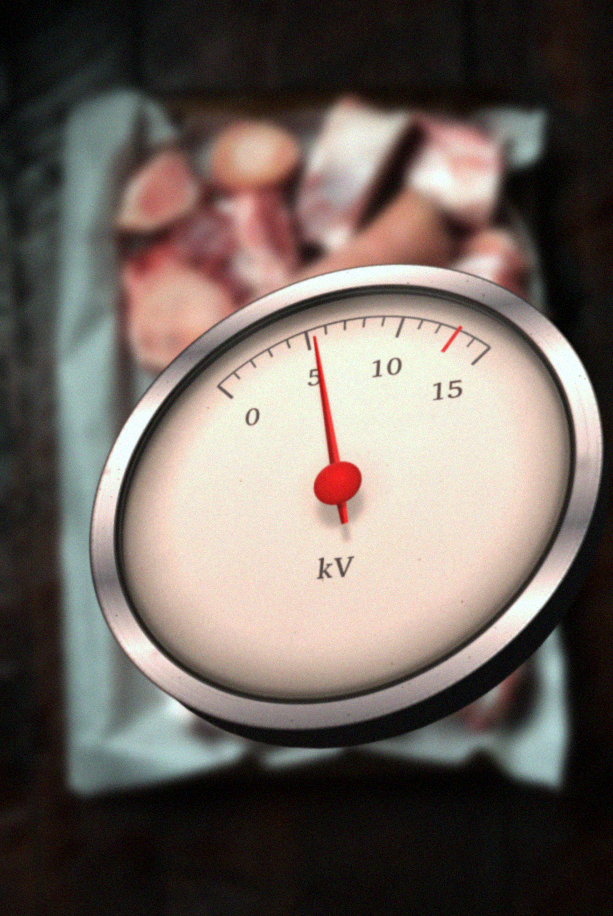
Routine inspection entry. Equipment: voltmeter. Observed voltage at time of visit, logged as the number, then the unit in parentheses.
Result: 5.5 (kV)
